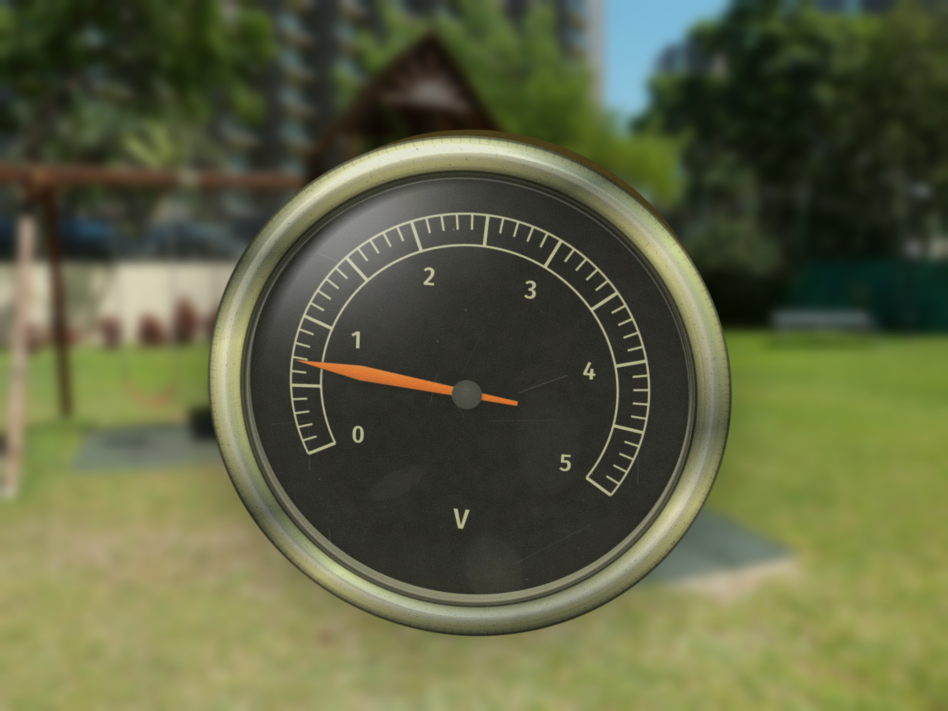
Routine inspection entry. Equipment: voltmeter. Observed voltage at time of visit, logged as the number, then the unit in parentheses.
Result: 0.7 (V)
